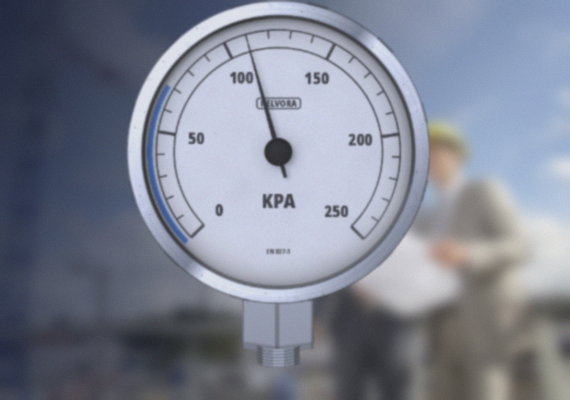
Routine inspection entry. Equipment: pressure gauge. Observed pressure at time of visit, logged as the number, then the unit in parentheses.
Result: 110 (kPa)
